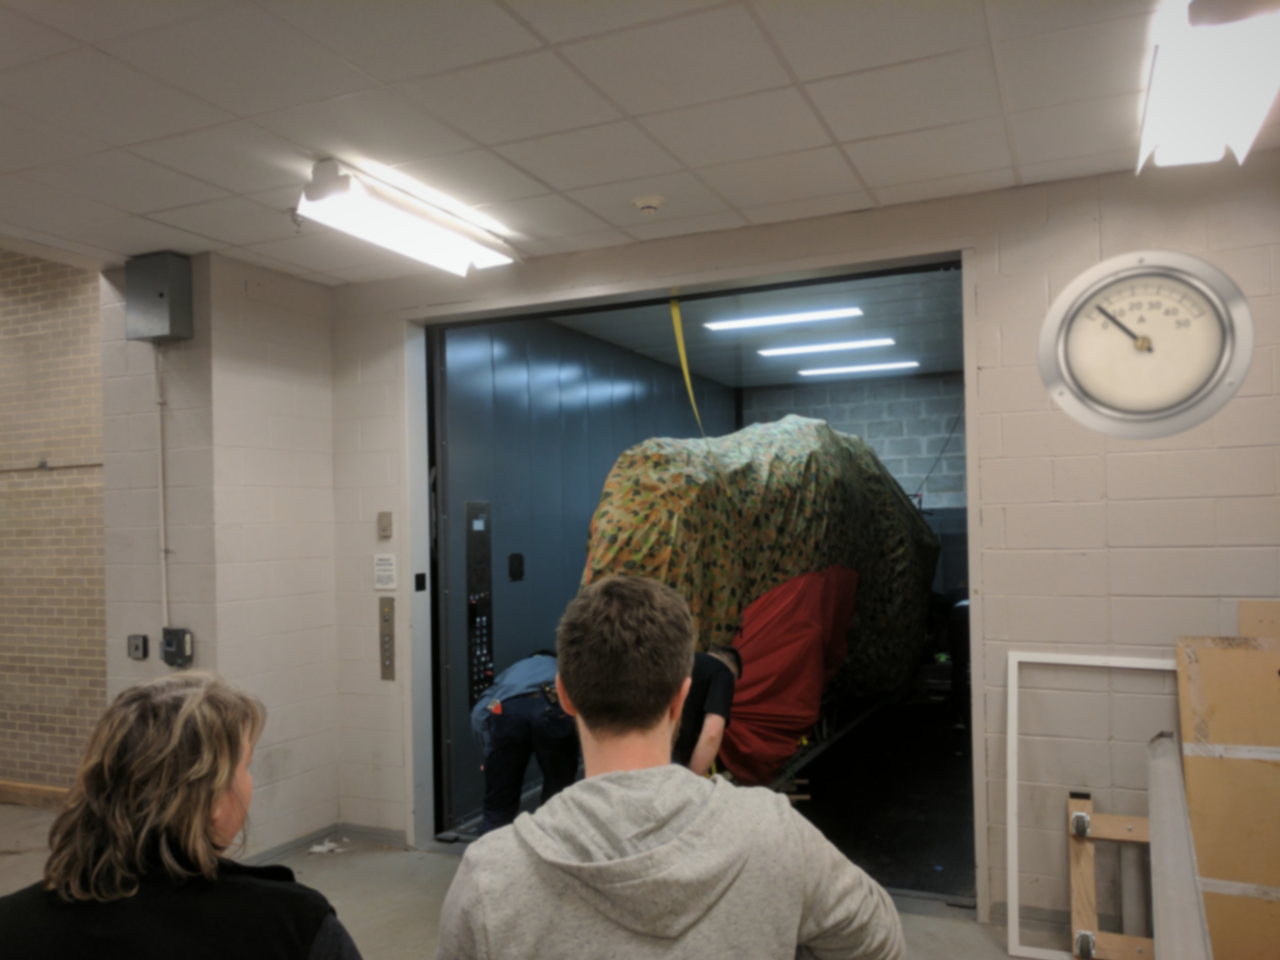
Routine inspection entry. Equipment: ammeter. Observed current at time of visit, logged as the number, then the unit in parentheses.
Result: 5 (A)
